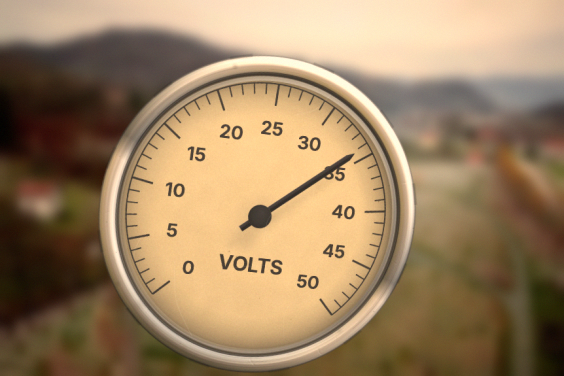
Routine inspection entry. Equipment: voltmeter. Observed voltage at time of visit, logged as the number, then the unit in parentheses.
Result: 34 (V)
